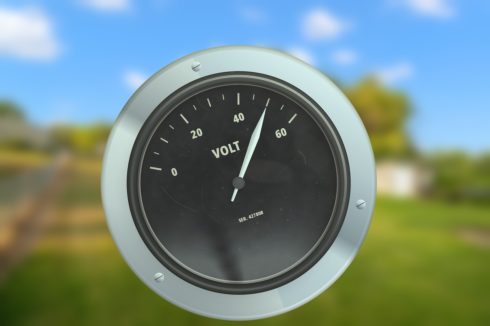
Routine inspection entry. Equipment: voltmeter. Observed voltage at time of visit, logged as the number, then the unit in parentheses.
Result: 50 (V)
